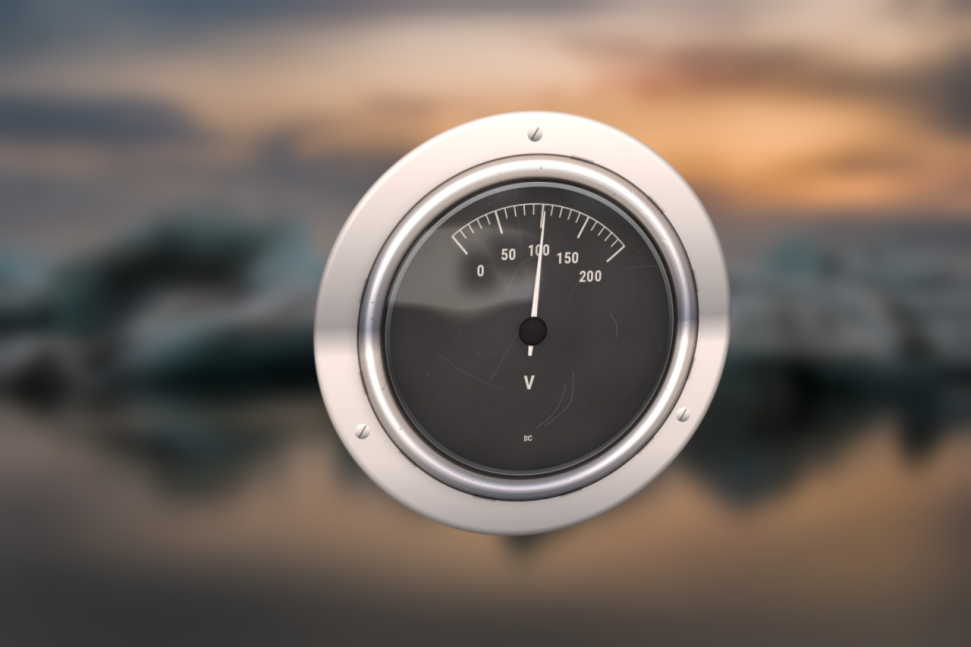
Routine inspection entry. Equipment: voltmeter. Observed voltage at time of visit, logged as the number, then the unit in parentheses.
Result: 100 (V)
